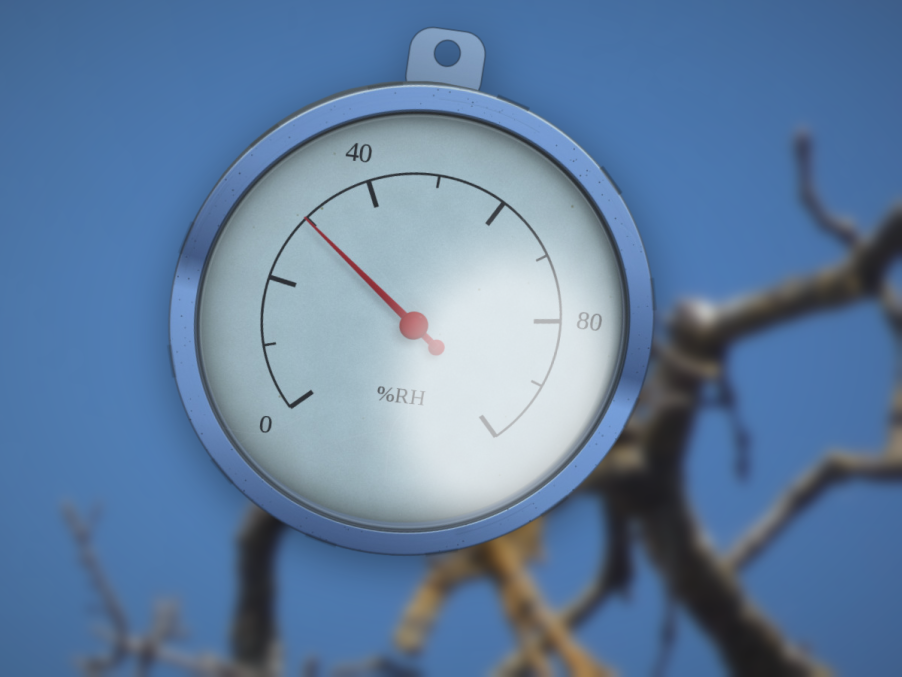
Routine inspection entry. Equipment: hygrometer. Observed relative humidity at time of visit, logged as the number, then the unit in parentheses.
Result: 30 (%)
